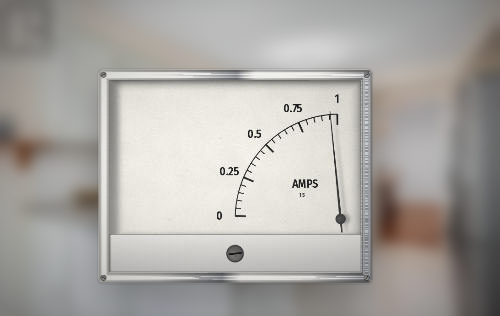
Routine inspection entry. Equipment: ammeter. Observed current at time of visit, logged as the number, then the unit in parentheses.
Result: 0.95 (A)
